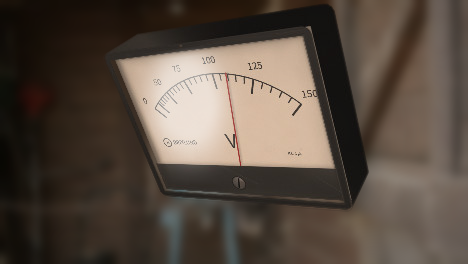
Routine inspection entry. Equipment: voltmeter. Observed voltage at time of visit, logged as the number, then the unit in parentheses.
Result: 110 (V)
